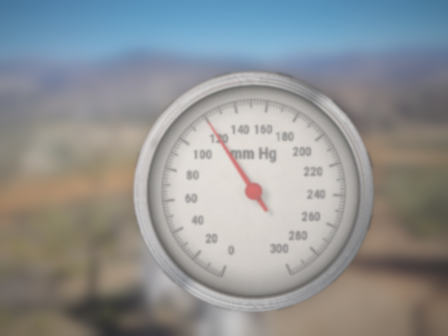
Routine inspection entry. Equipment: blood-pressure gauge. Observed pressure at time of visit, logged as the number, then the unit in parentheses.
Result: 120 (mmHg)
